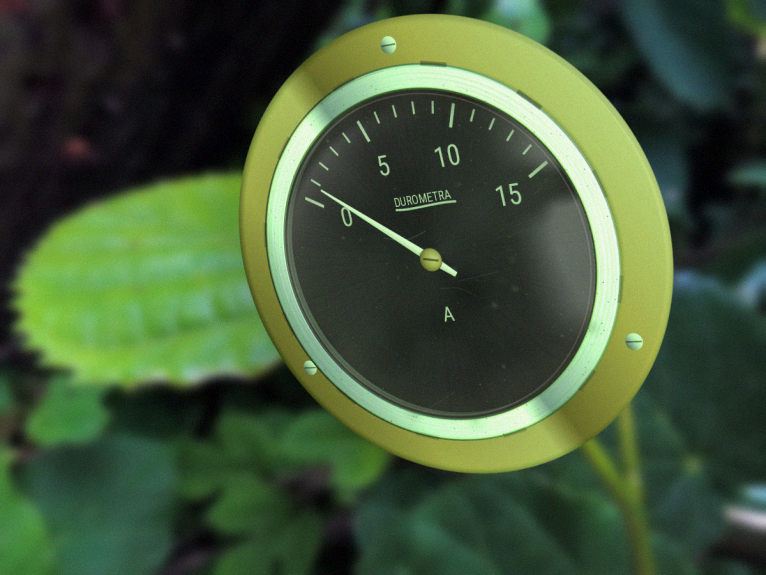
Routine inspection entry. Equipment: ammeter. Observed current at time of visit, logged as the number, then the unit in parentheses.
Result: 1 (A)
